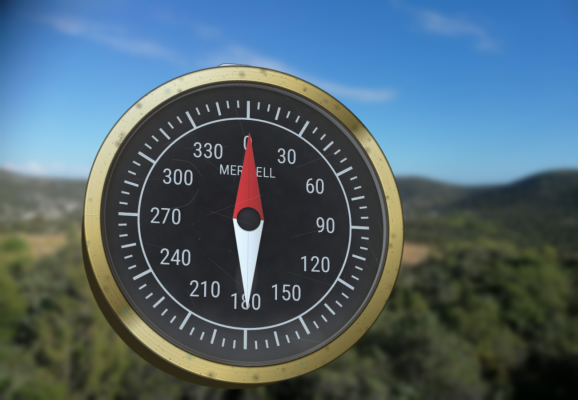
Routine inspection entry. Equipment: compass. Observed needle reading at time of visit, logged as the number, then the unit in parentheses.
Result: 0 (°)
